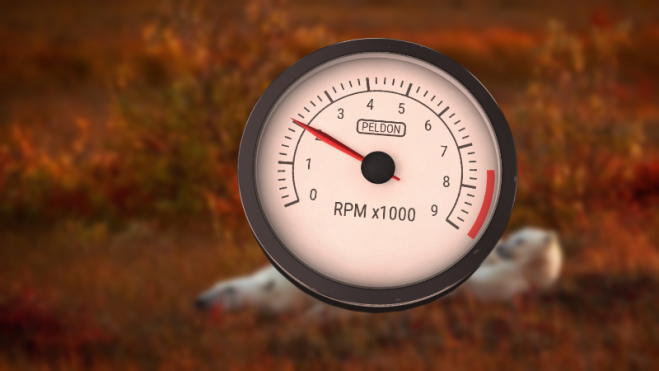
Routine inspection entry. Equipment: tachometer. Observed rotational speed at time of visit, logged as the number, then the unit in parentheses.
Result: 2000 (rpm)
